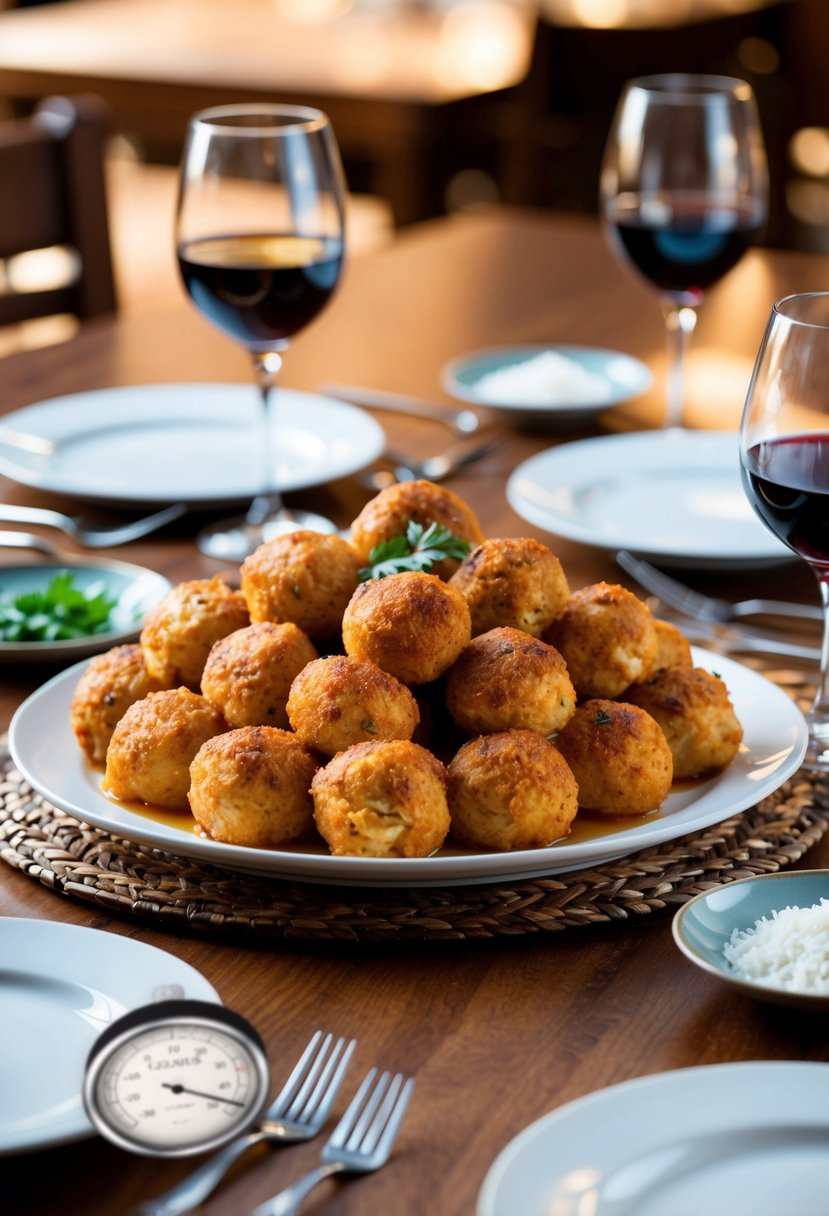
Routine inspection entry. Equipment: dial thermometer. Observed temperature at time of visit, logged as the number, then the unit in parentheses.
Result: 45 (°C)
